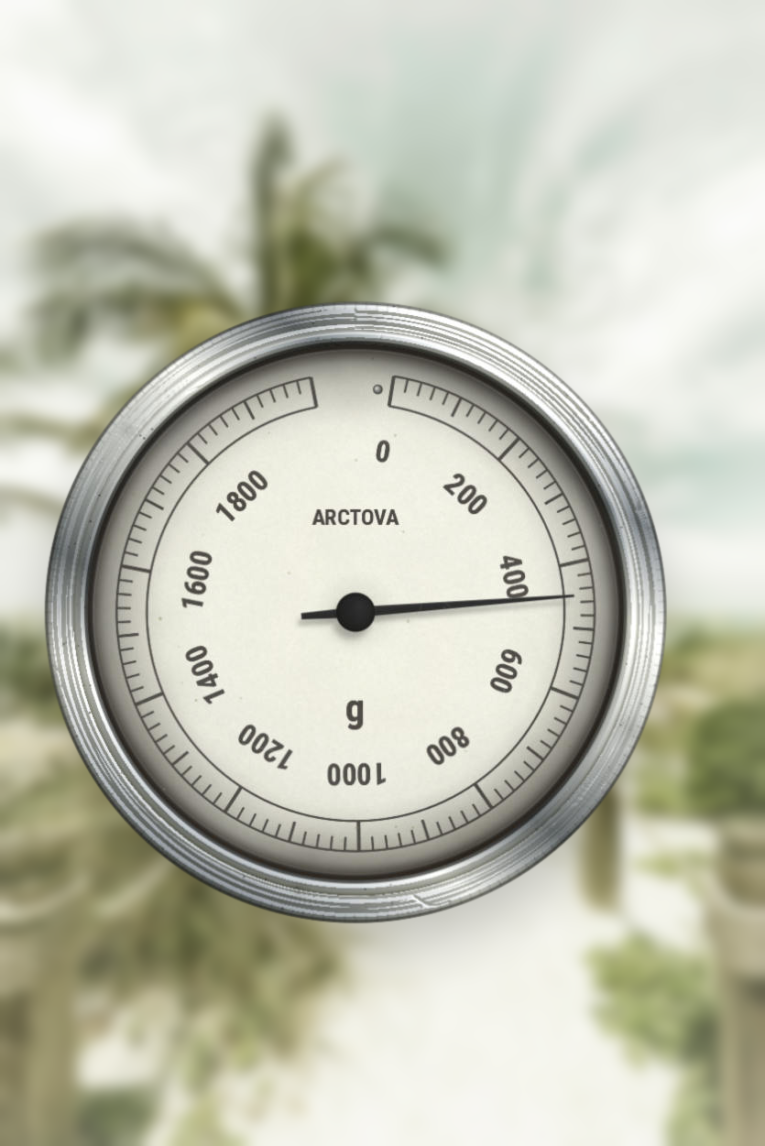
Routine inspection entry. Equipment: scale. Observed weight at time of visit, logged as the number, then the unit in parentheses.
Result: 450 (g)
